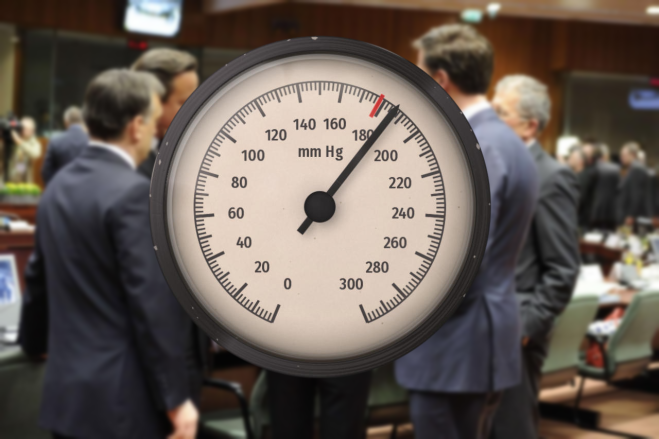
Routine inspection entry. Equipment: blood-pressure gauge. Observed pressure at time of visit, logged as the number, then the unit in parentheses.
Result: 186 (mmHg)
